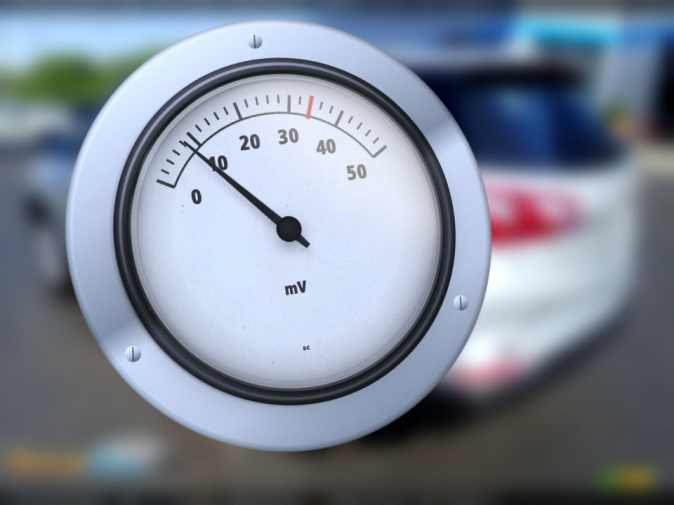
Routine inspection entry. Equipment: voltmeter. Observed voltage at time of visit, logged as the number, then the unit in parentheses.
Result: 8 (mV)
